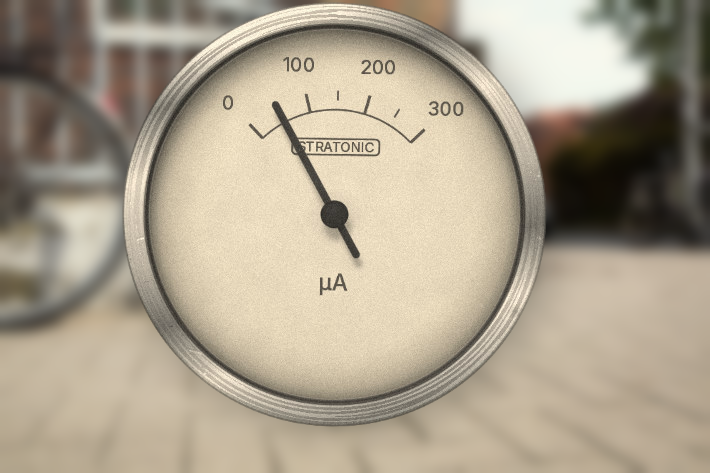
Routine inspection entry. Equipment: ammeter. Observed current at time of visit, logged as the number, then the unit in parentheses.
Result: 50 (µA)
